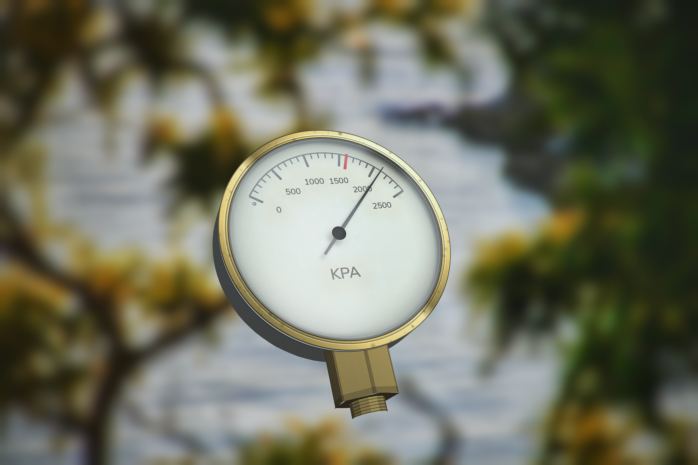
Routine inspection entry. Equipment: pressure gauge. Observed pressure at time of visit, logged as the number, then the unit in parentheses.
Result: 2100 (kPa)
